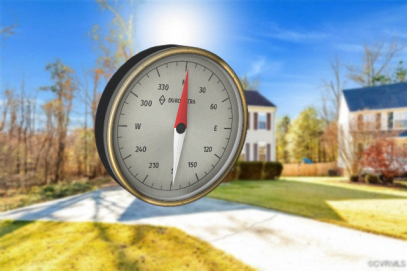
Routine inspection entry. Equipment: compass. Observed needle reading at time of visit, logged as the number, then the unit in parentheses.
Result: 0 (°)
